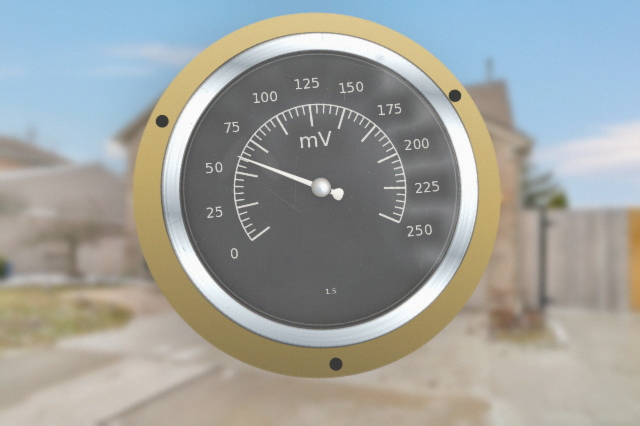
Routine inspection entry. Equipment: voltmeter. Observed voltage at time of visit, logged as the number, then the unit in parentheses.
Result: 60 (mV)
